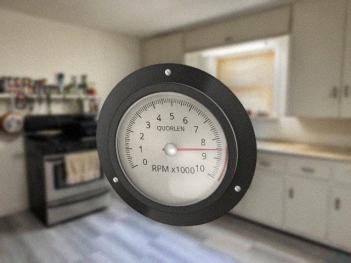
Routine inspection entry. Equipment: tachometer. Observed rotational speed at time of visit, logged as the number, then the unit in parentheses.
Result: 8500 (rpm)
